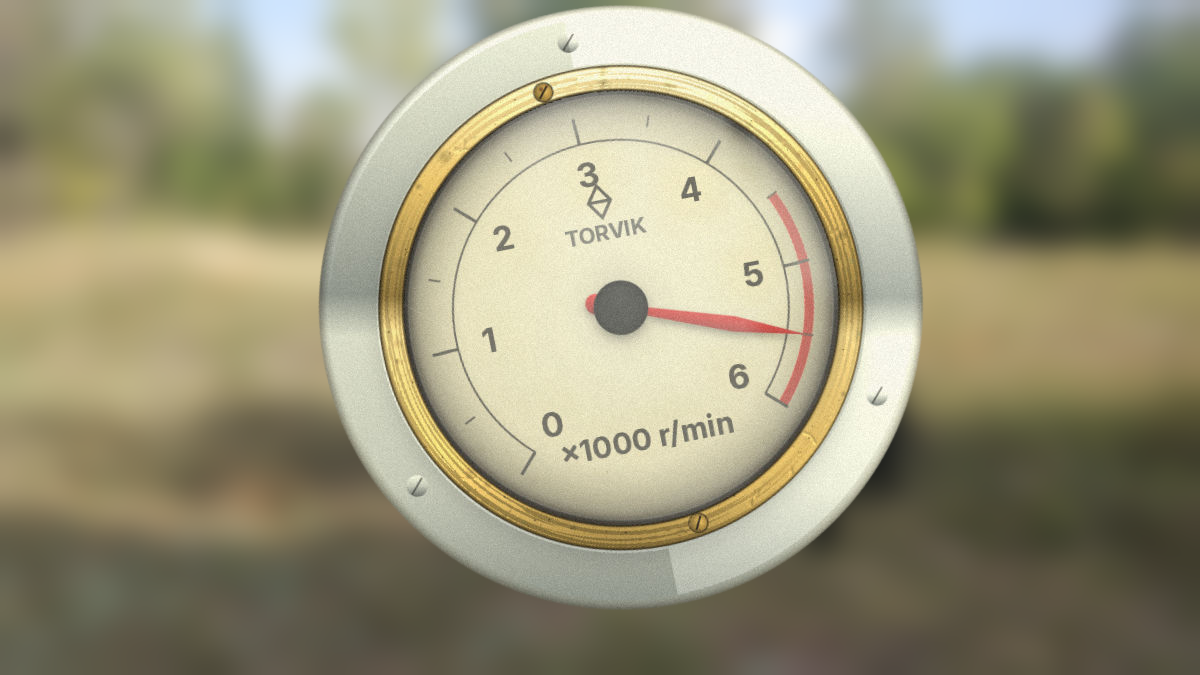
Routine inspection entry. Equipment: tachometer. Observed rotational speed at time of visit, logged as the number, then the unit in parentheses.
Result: 5500 (rpm)
